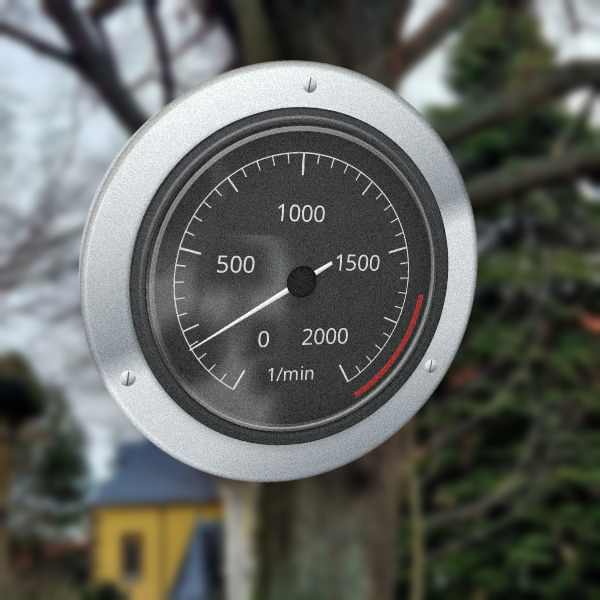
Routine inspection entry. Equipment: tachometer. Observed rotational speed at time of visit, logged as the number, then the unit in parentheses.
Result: 200 (rpm)
